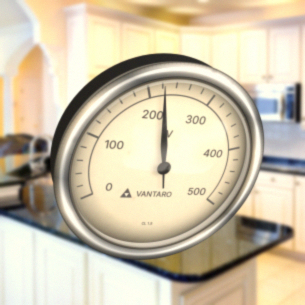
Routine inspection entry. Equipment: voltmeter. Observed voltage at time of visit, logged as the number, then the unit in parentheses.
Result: 220 (V)
